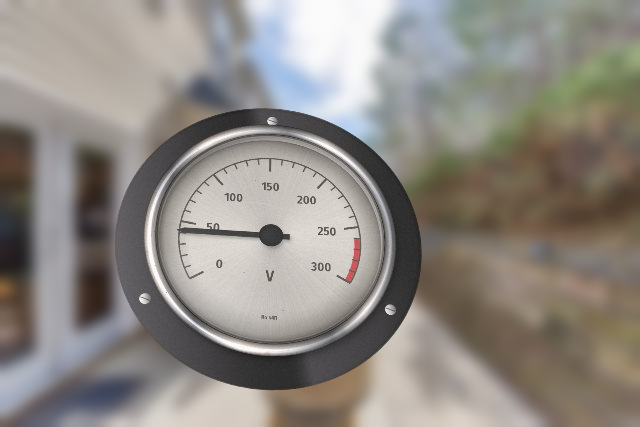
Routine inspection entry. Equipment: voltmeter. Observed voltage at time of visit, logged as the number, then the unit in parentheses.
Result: 40 (V)
